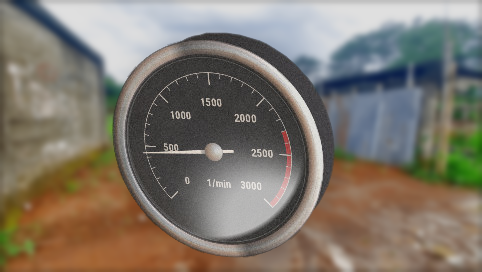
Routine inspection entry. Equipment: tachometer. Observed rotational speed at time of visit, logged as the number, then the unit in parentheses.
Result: 450 (rpm)
